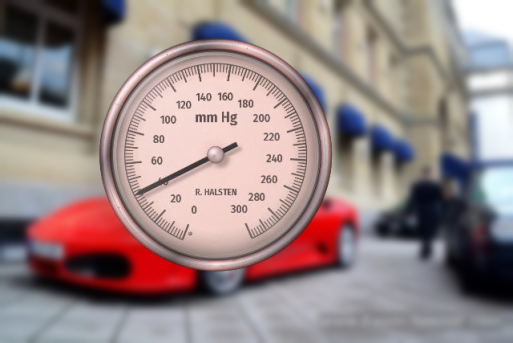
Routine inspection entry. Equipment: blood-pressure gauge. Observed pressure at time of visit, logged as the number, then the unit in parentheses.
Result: 40 (mmHg)
